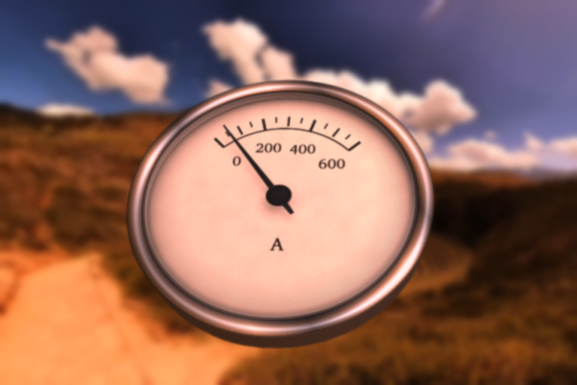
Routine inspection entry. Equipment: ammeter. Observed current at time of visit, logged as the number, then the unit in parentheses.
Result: 50 (A)
